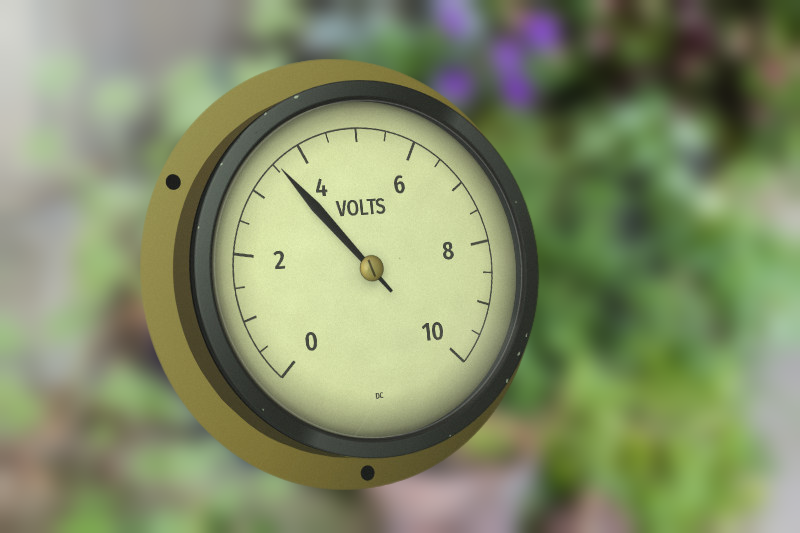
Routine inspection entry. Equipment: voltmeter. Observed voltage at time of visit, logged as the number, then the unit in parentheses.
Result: 3.5 (V)
